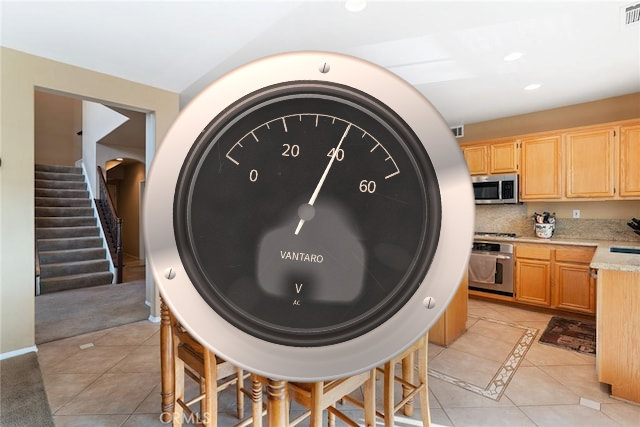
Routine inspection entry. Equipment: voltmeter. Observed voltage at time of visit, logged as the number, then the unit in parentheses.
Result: 40 (V)
